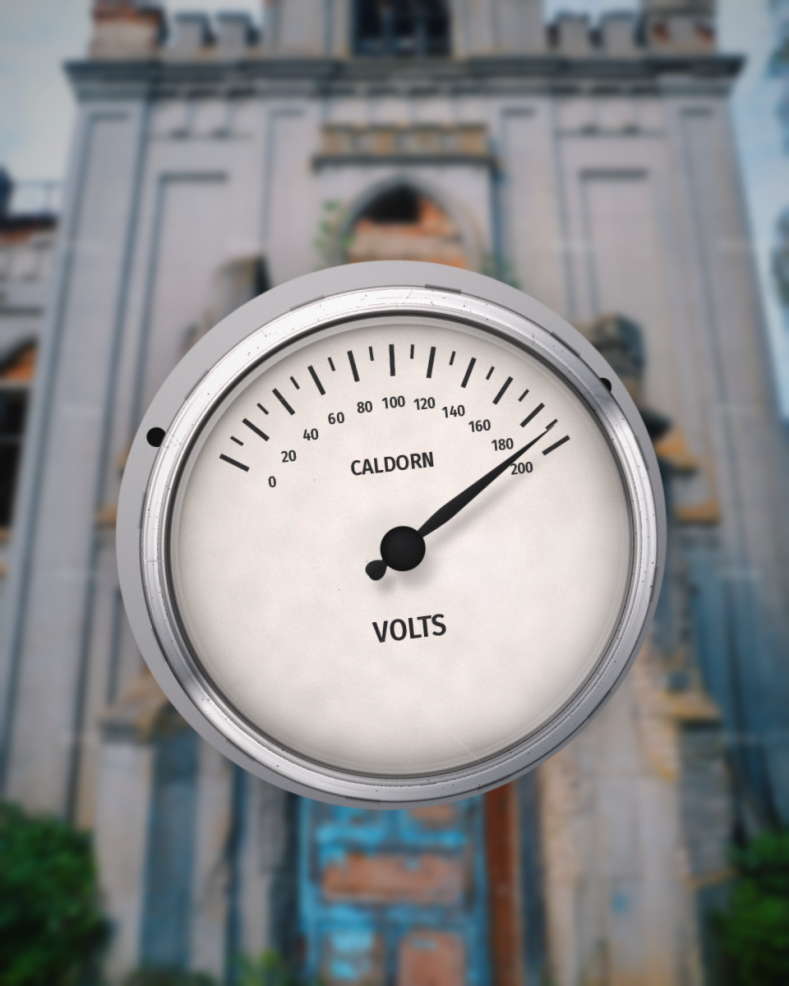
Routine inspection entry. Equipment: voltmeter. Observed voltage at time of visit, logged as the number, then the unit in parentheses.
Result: 190 (V)
